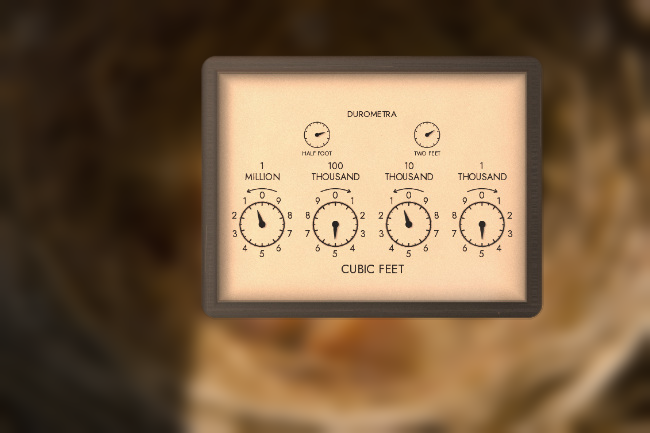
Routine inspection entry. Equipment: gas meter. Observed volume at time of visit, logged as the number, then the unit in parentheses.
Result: 50500 (ft³)
